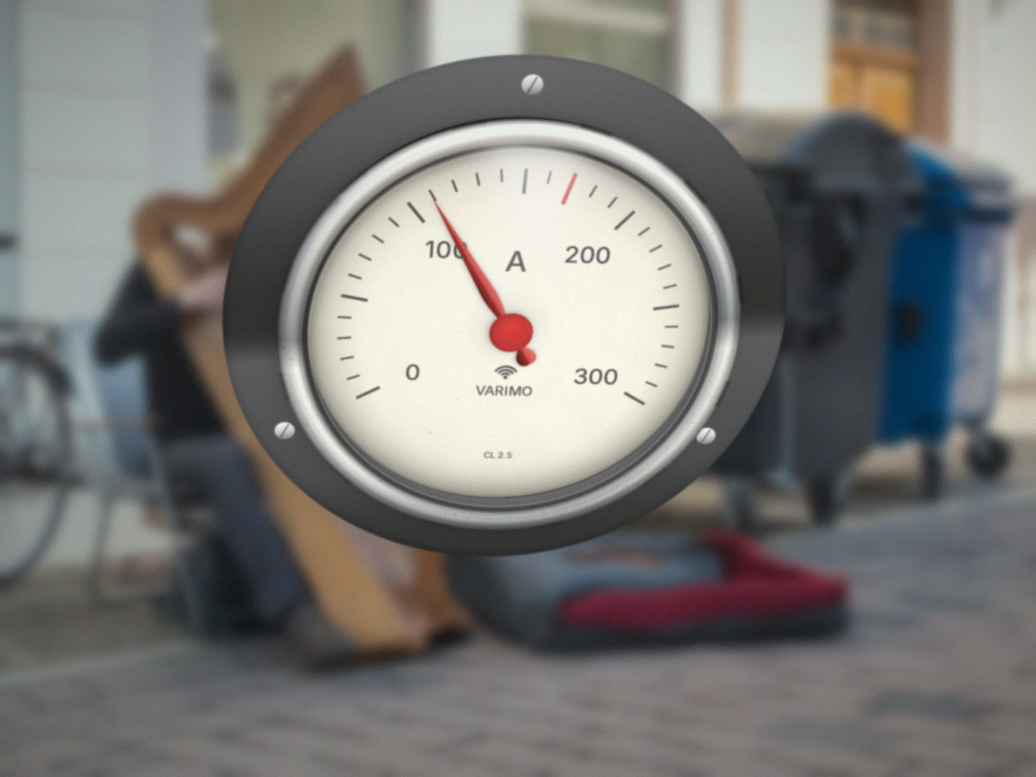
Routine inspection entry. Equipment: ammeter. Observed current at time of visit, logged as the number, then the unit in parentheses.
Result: 110 (A)
